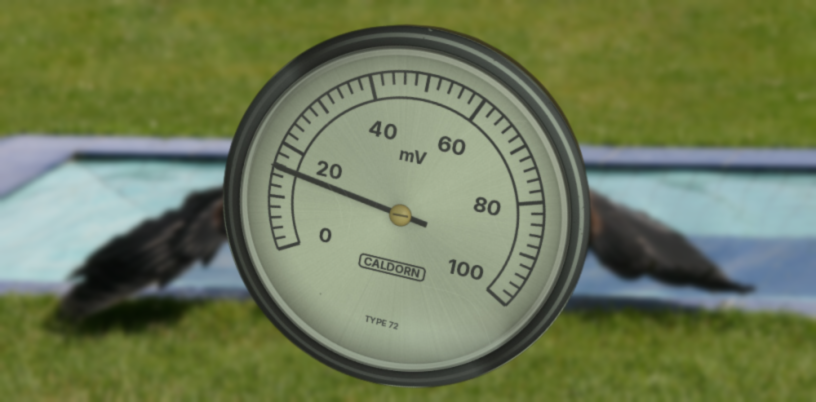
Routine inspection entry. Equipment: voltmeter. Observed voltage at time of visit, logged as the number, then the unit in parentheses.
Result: 16 (mV)
